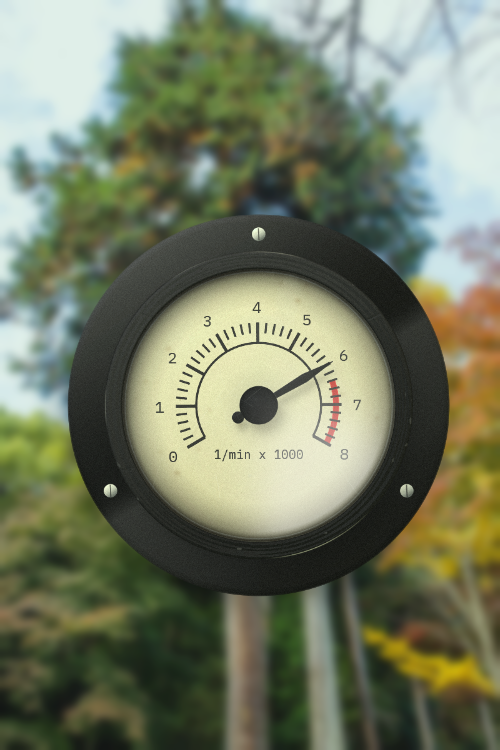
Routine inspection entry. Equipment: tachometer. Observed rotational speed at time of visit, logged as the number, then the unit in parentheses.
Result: 6000 (rpm)
